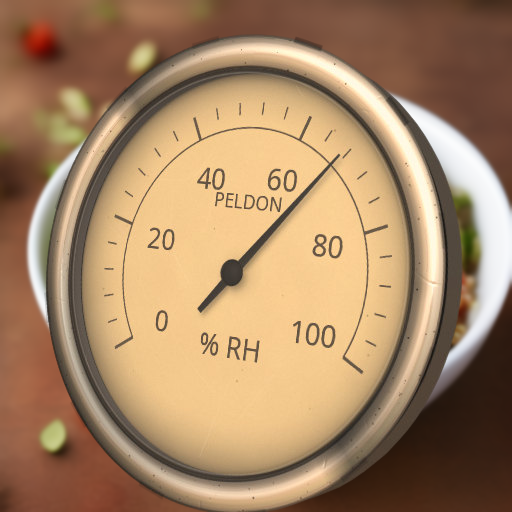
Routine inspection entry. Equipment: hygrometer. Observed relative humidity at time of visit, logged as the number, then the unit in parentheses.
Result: 68 (%)
